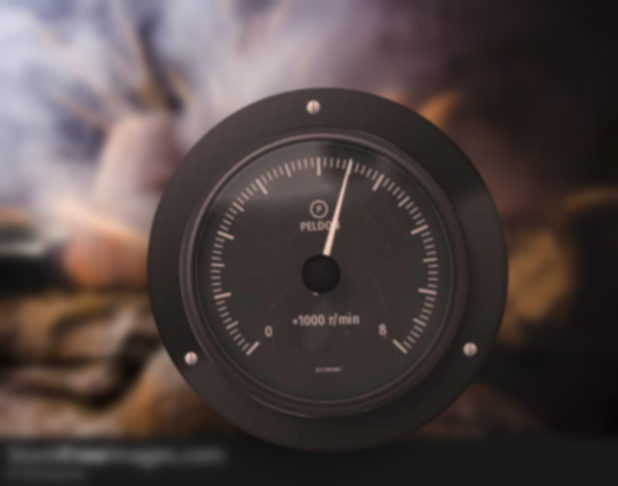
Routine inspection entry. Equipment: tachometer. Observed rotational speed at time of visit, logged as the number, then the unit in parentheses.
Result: 4500 (rpm)
